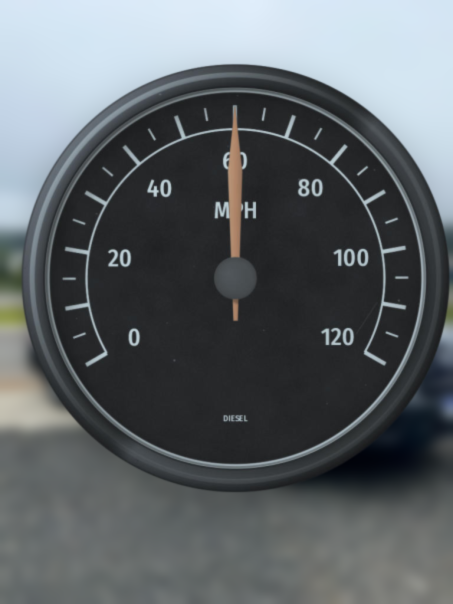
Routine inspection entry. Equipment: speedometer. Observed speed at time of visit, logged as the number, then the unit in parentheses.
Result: 60 (mph)
